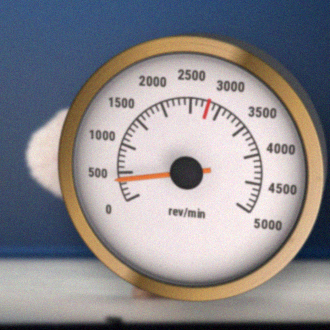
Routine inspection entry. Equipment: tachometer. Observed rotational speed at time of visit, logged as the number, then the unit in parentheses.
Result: 400 (rpm)
